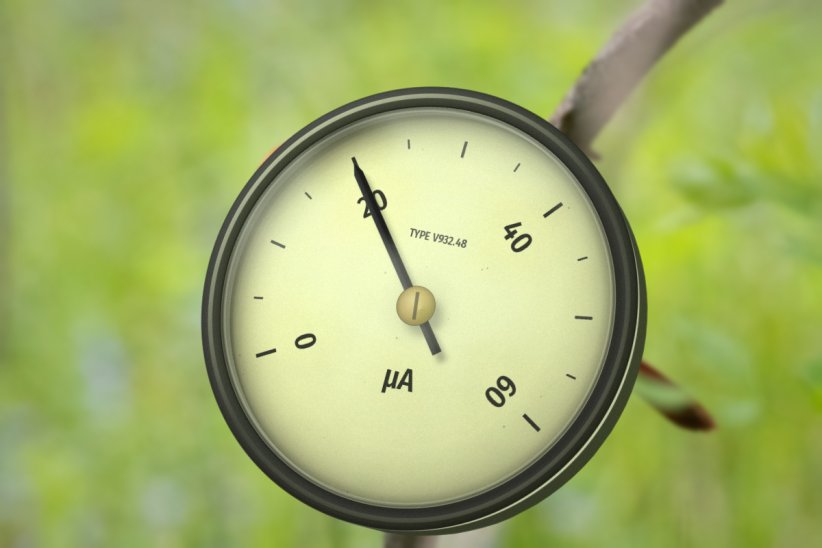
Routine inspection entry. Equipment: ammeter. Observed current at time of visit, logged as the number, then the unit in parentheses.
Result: 20 (µA)
